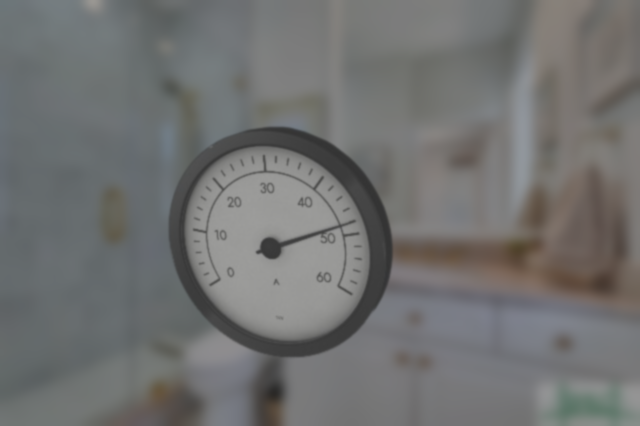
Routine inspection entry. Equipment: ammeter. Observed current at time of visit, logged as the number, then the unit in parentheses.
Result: 48 (A)
